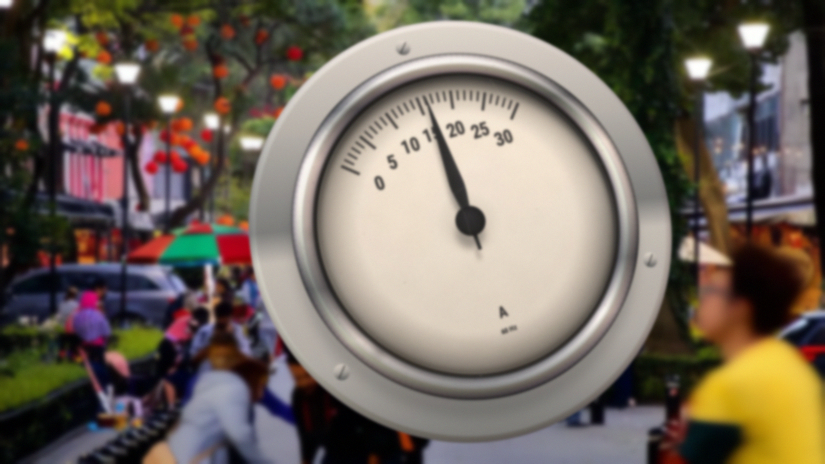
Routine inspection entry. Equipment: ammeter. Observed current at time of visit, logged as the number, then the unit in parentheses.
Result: 16 (A)
